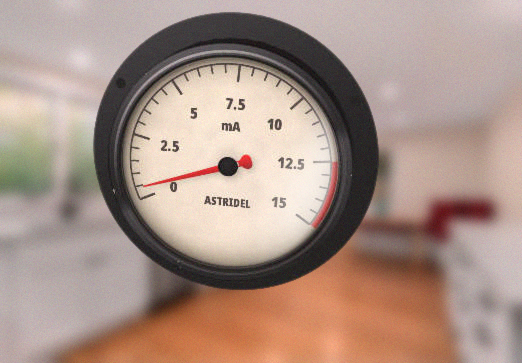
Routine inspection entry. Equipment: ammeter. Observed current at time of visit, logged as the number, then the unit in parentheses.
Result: 0.5 (mA)
